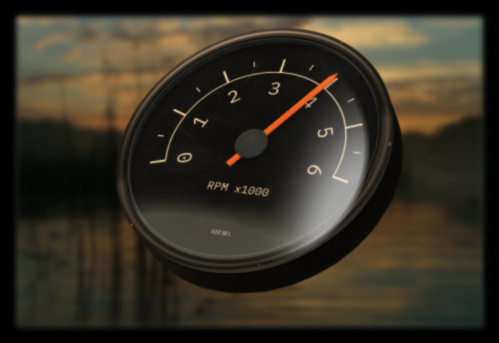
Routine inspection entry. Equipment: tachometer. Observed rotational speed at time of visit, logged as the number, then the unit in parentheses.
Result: 4000 (rpm)
